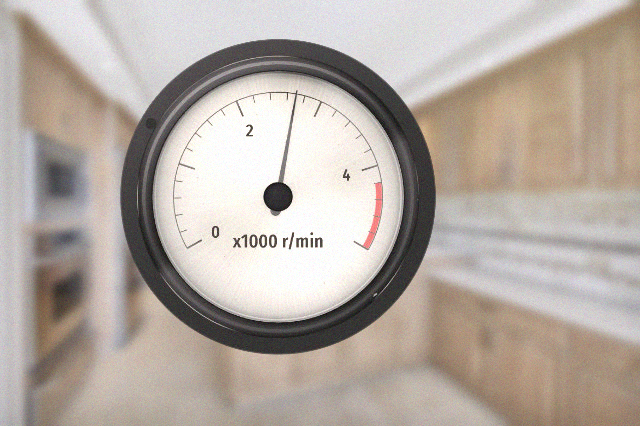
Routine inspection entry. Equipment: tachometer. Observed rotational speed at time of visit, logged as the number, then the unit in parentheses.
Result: 2700 (rpm)
